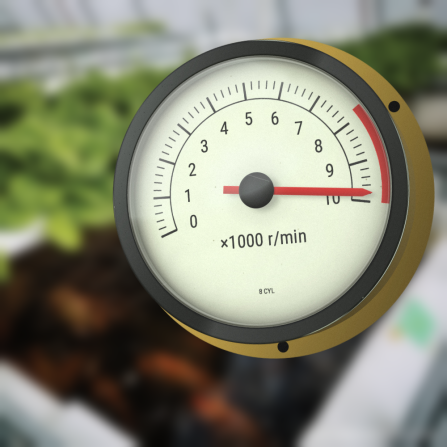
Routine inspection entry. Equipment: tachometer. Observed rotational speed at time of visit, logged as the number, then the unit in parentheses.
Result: 9800 (rpm)
